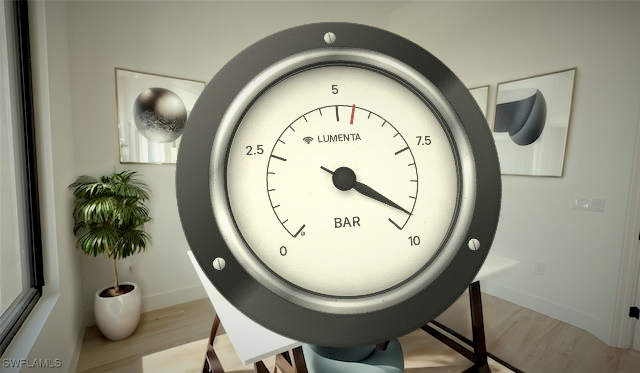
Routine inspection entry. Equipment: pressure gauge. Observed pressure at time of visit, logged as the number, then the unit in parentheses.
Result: 9.5 (bar)
